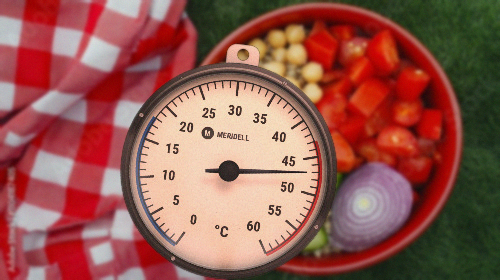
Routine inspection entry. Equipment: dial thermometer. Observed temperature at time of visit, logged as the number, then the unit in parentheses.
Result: 47 (°C)
